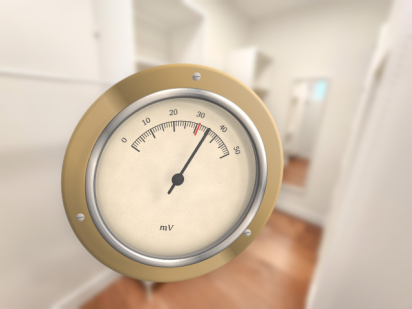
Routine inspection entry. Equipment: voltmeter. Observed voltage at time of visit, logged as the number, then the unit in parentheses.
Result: 35 (mV)
